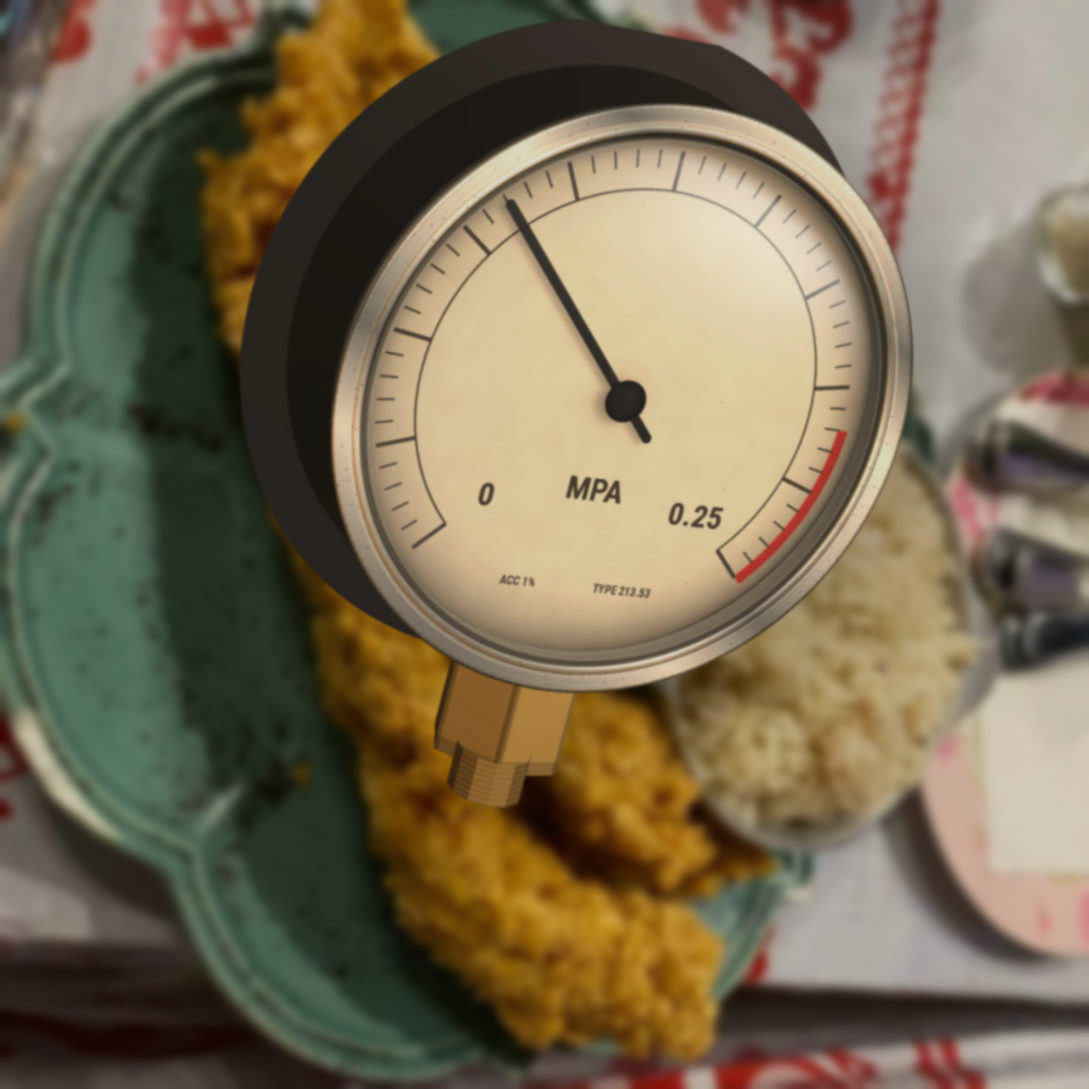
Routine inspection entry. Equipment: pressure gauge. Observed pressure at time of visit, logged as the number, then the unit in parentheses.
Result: 0.085 (MPa)
